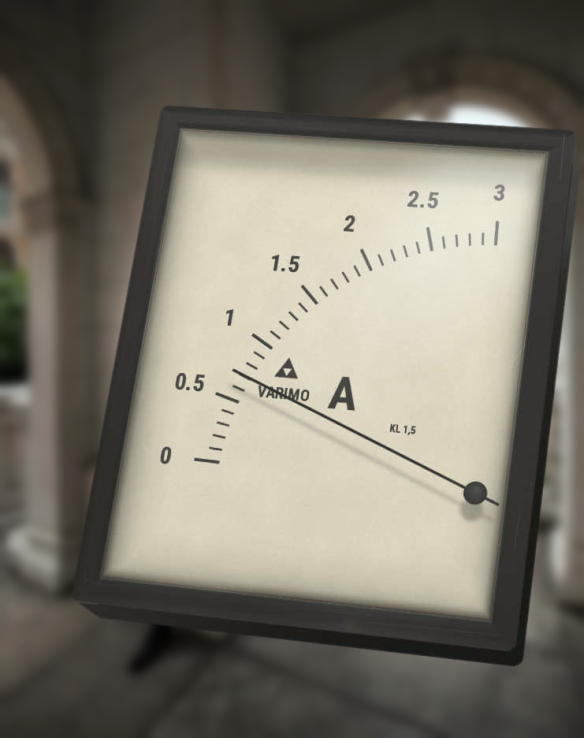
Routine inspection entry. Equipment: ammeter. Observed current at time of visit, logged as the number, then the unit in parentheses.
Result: 0.7 (A)
